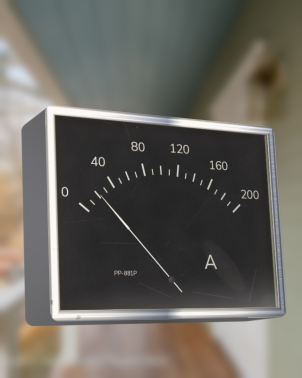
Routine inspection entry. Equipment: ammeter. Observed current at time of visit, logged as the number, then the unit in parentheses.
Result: 20 (A)
